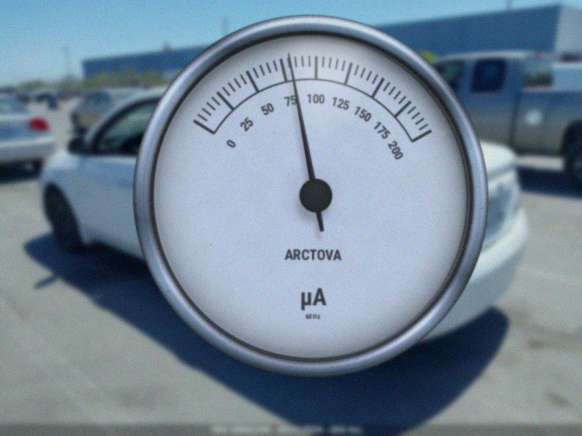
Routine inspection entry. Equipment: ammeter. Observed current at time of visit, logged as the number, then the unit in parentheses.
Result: 80 (µA)
